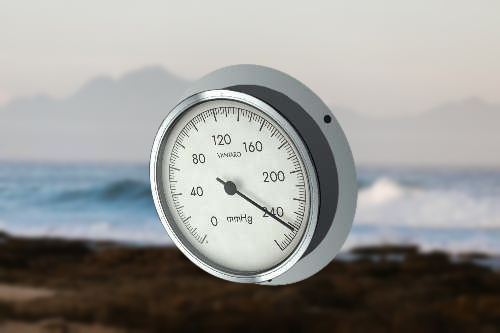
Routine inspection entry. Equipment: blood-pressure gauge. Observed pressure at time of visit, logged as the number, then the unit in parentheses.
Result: 240 (mmHg)
